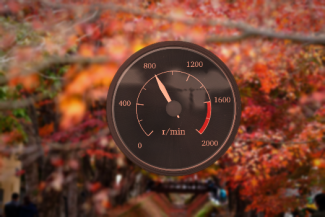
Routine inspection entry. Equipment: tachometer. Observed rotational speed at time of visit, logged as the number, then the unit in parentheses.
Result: 800 (rpm)
